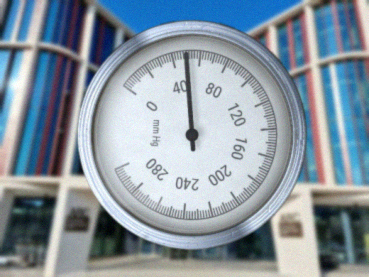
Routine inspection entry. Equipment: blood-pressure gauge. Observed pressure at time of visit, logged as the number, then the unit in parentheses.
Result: 50 (mmHg)
